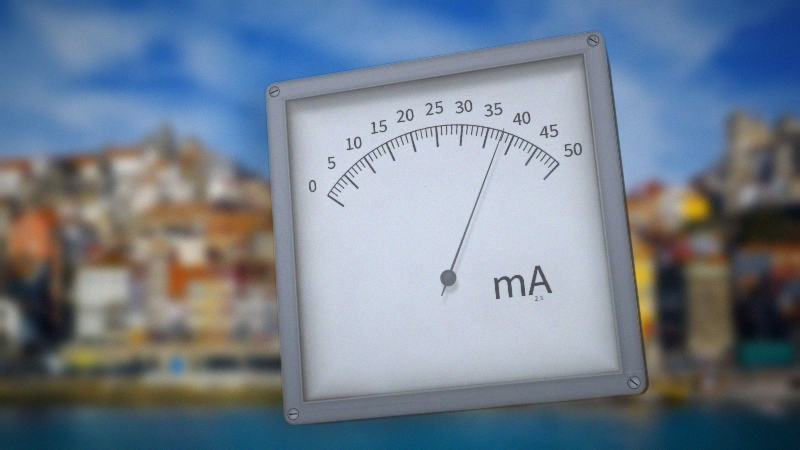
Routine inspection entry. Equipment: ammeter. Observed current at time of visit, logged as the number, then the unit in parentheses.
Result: 38 (mA)
